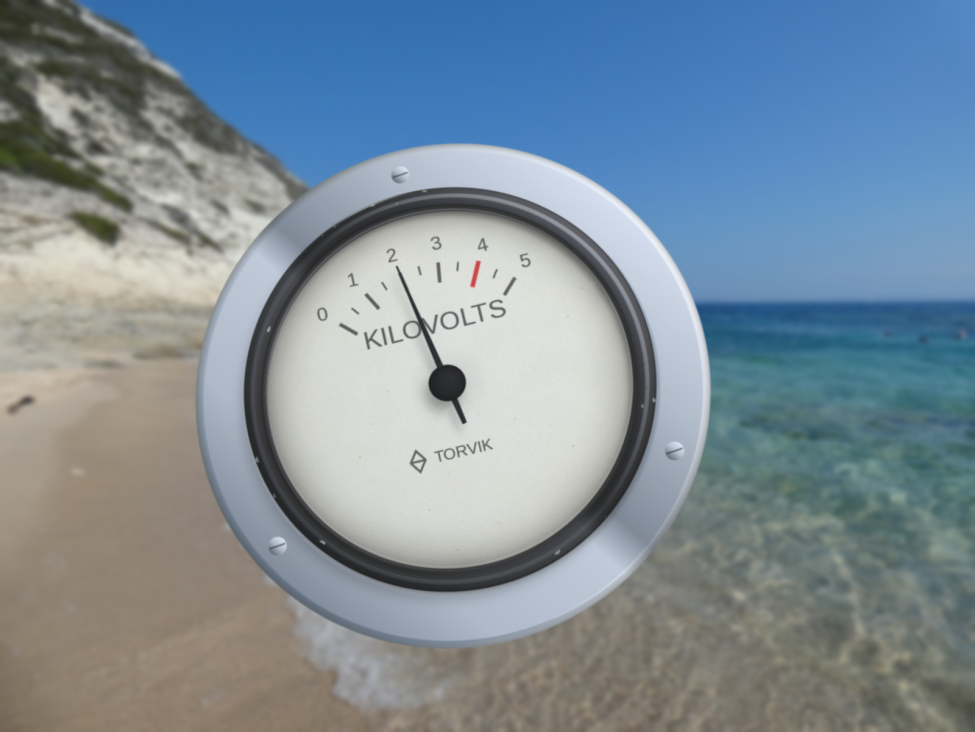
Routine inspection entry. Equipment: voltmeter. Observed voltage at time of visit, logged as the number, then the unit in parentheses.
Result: 2 (kV)
